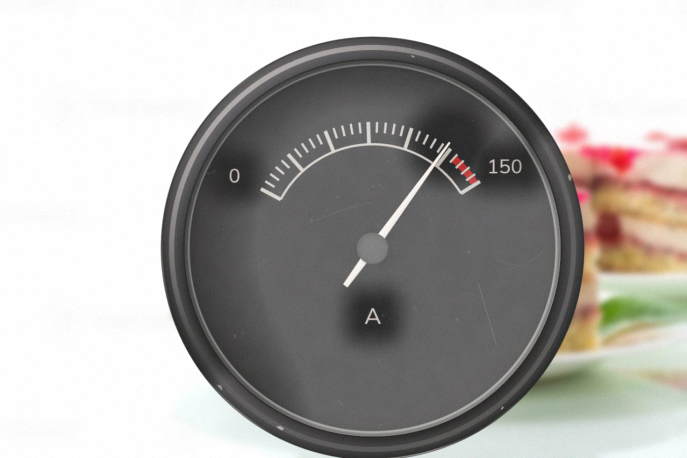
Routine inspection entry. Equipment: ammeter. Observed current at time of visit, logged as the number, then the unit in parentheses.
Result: 122.5 (A)
